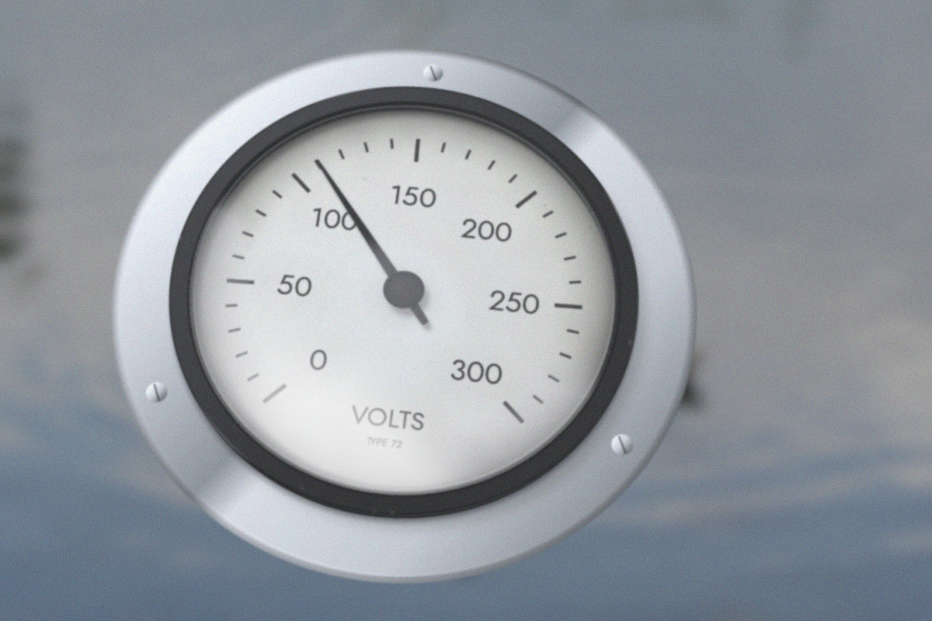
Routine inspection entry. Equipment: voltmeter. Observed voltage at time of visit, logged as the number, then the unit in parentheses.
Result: 110 (V)
